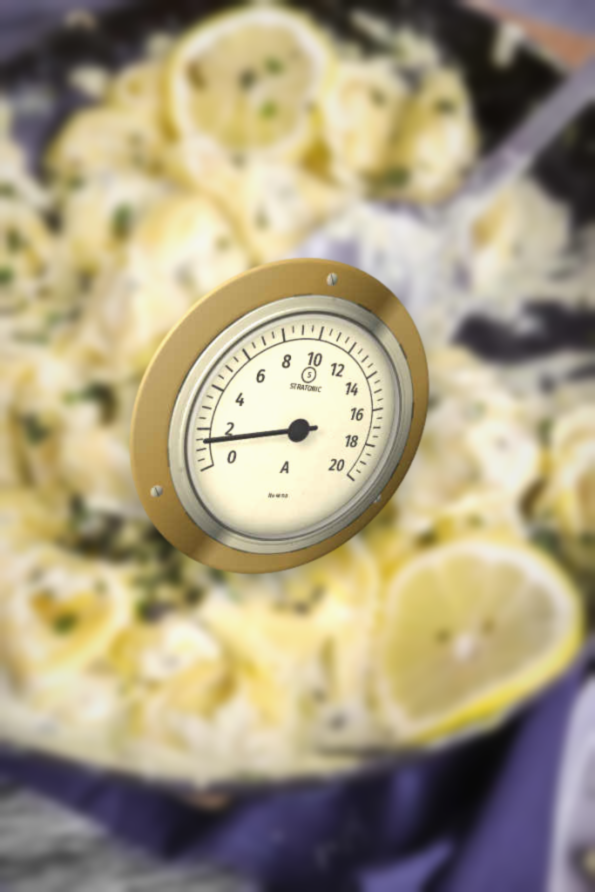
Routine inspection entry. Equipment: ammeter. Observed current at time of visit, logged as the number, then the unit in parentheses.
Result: 1.5 (A)
